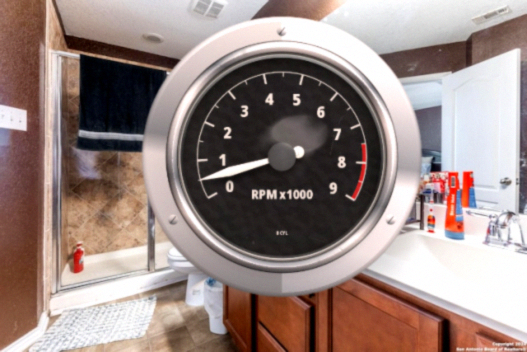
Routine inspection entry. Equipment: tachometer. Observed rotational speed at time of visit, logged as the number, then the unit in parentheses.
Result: 500 (rpm)
